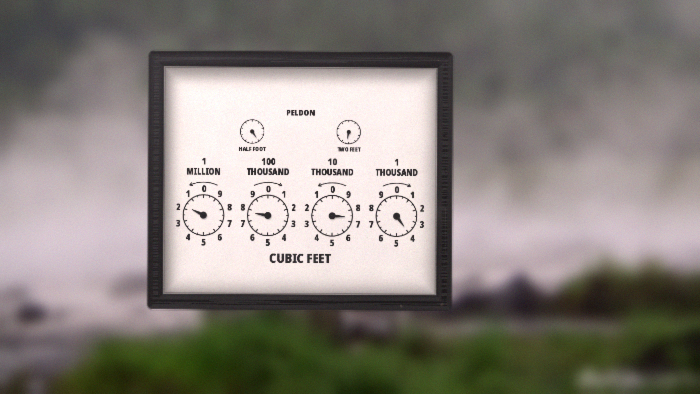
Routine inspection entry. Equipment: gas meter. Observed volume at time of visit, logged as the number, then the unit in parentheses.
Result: 177400 (ft³)
